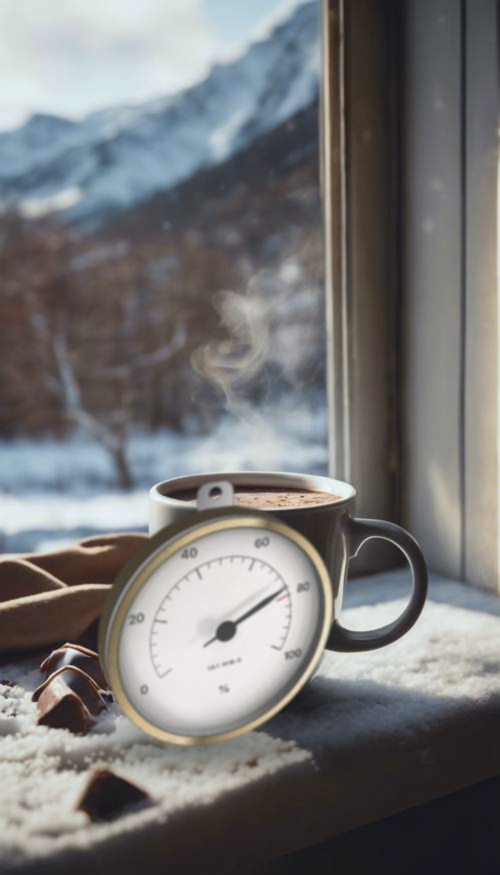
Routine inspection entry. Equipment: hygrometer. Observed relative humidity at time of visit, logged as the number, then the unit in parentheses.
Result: 76 (%)
